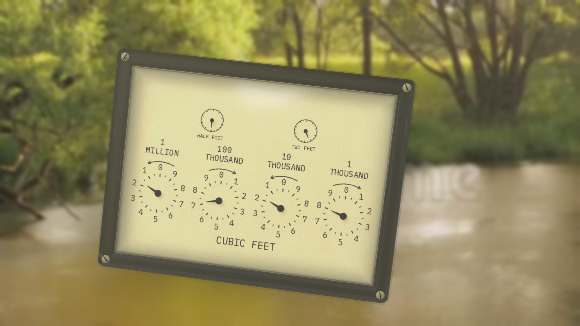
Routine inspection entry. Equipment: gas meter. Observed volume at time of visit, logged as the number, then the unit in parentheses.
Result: 171800 (ft³)
